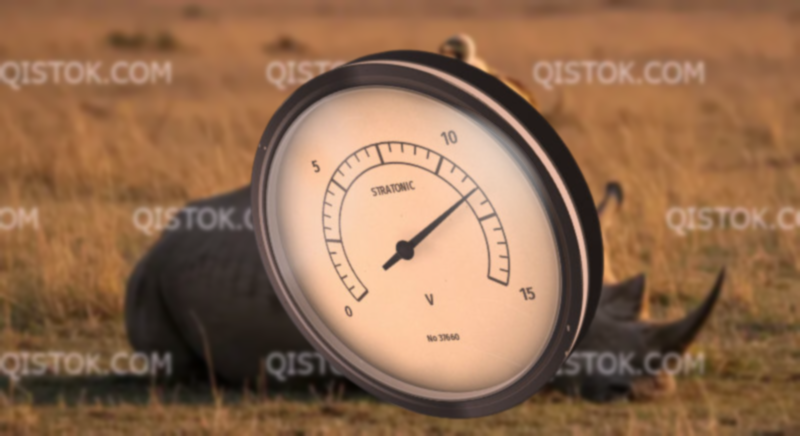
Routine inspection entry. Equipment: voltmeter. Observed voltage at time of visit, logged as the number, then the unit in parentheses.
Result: 11.5 (V)
